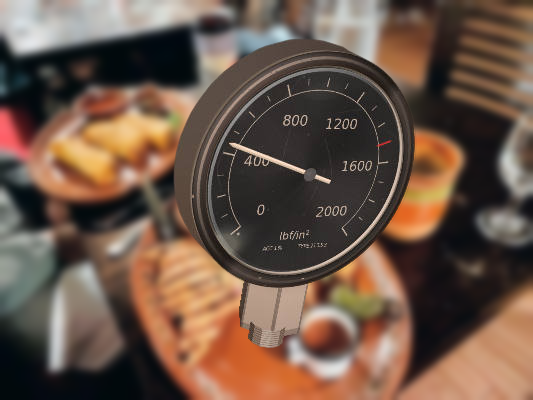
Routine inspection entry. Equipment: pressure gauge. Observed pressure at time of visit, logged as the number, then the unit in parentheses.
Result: 450 (psi)
